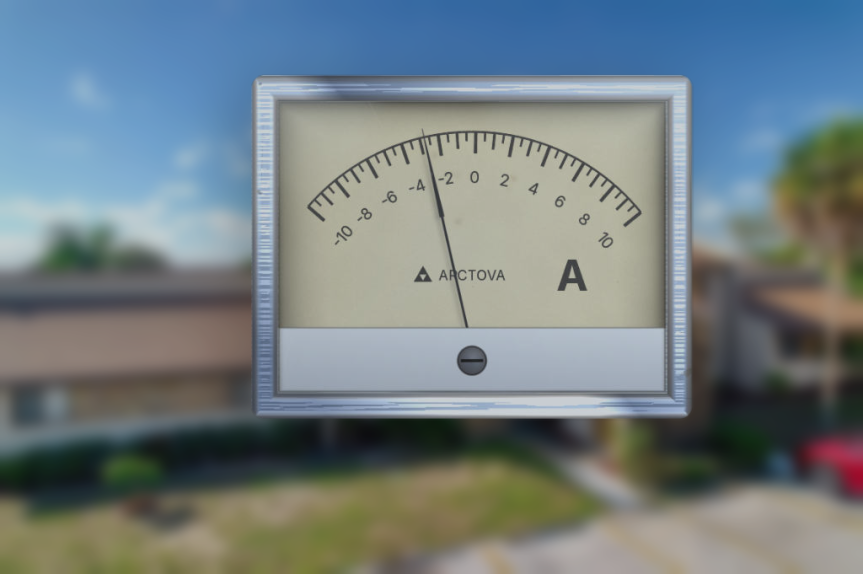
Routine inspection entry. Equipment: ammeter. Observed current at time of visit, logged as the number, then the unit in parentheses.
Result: -2.75 (A)
